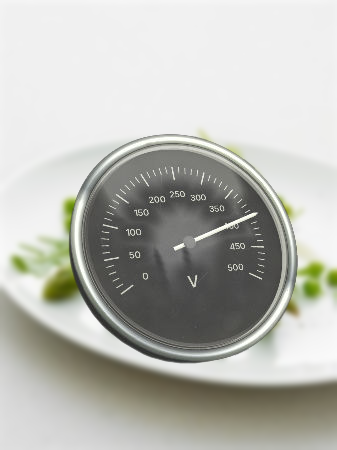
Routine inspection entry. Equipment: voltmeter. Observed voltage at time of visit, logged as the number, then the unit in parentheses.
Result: 400 (V)
